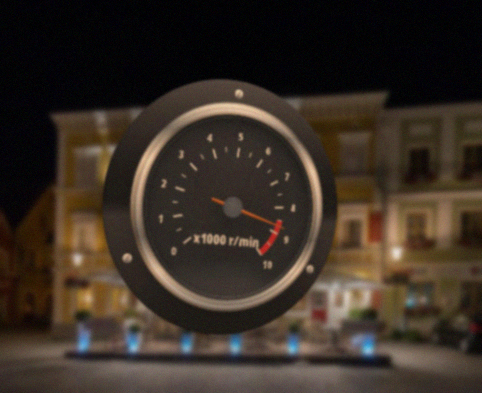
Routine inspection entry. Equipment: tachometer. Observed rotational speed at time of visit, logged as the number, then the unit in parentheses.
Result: 8750 (rpm)
